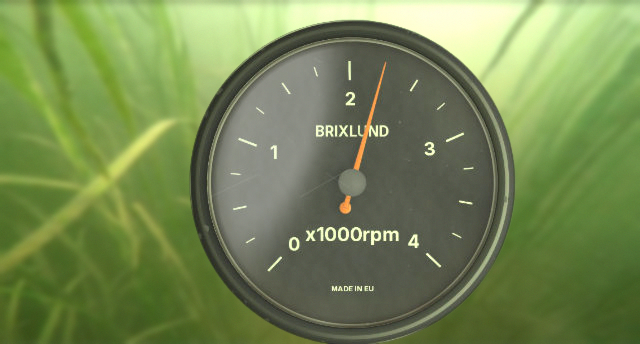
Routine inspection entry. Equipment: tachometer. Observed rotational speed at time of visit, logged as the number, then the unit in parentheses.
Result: 2250 (rpm)
